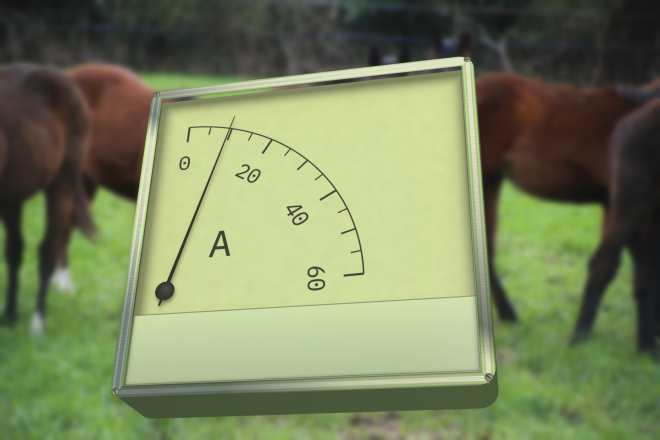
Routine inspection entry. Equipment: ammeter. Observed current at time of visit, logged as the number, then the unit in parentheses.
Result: 10 (A)
